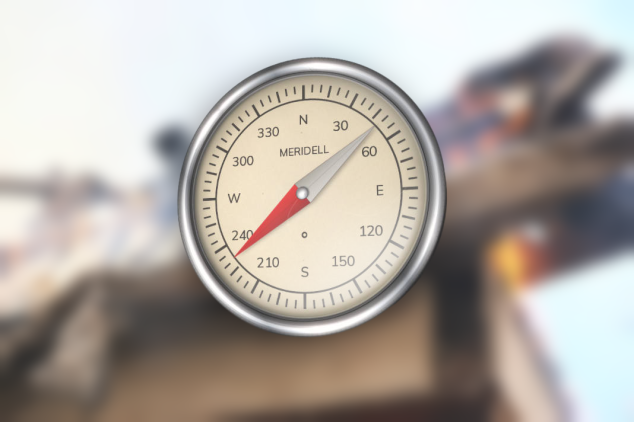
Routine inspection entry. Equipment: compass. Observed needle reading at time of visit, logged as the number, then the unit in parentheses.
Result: 230 (°)
